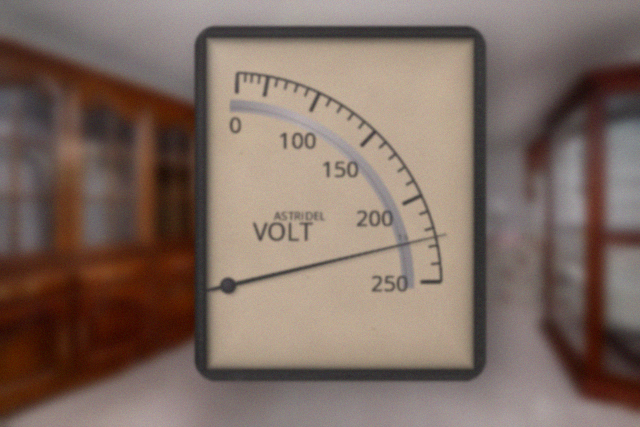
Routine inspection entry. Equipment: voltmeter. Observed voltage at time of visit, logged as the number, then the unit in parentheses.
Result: 225 (V)
